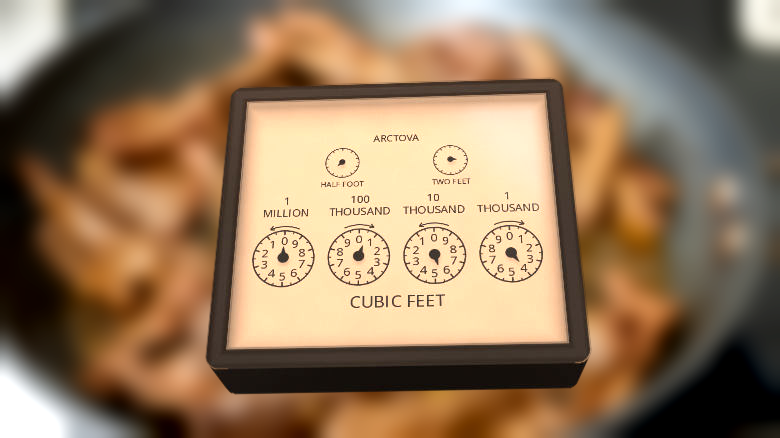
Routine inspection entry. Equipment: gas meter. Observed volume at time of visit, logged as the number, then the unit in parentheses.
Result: 5400 (ft³)
